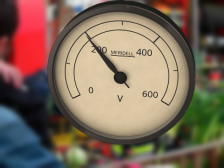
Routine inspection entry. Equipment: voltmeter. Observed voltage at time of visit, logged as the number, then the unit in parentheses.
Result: 200 (V)
